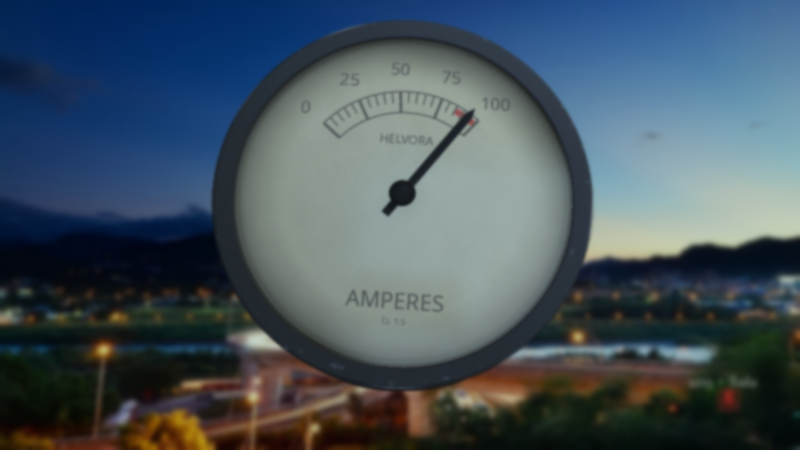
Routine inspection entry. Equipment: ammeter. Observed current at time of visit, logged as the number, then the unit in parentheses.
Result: 95 (A)
